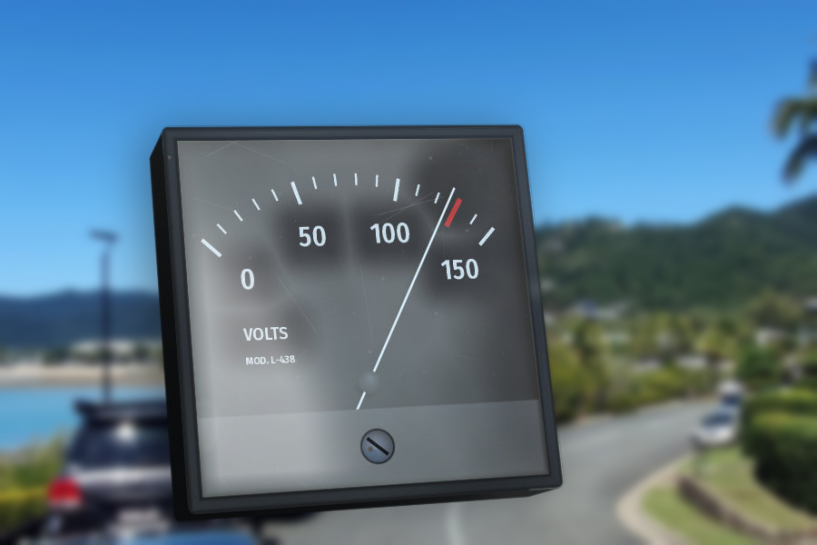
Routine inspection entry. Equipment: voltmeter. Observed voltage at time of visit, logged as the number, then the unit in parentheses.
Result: 125 (V)
